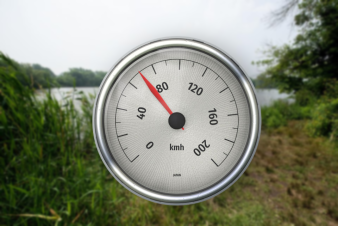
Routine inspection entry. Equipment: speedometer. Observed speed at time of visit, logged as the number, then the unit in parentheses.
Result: 70 (km/h)
